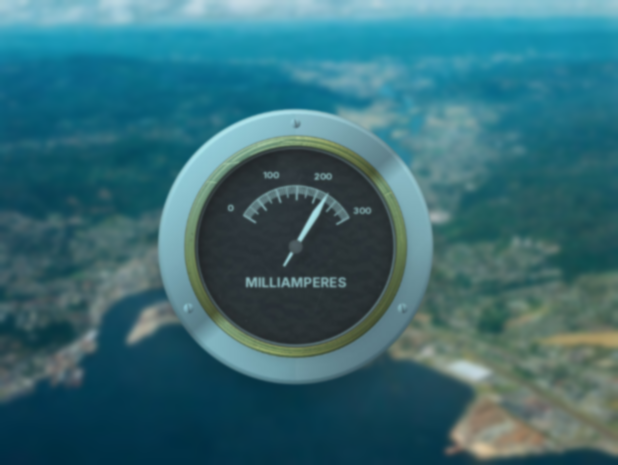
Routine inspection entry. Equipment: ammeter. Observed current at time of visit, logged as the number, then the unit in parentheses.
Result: 225 (mA)
